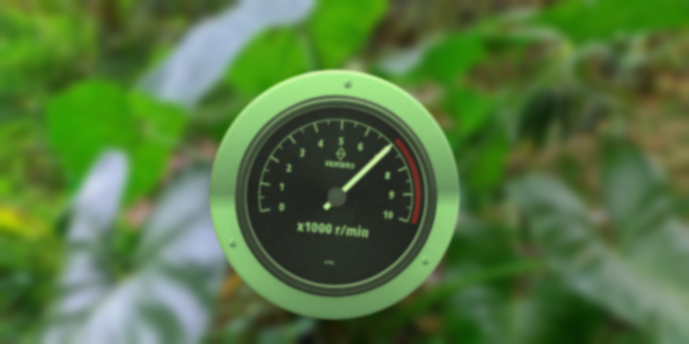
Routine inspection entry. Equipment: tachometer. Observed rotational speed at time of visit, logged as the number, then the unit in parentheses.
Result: 7000 (rpm)
